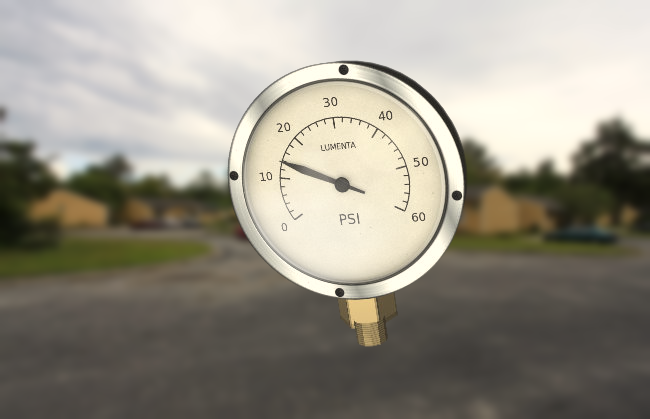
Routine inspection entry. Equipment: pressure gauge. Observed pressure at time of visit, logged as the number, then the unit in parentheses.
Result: 14 (psi)
